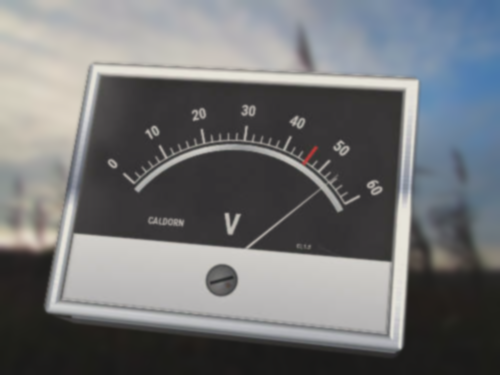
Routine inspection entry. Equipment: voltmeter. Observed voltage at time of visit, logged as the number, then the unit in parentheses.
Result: 54 (V)
